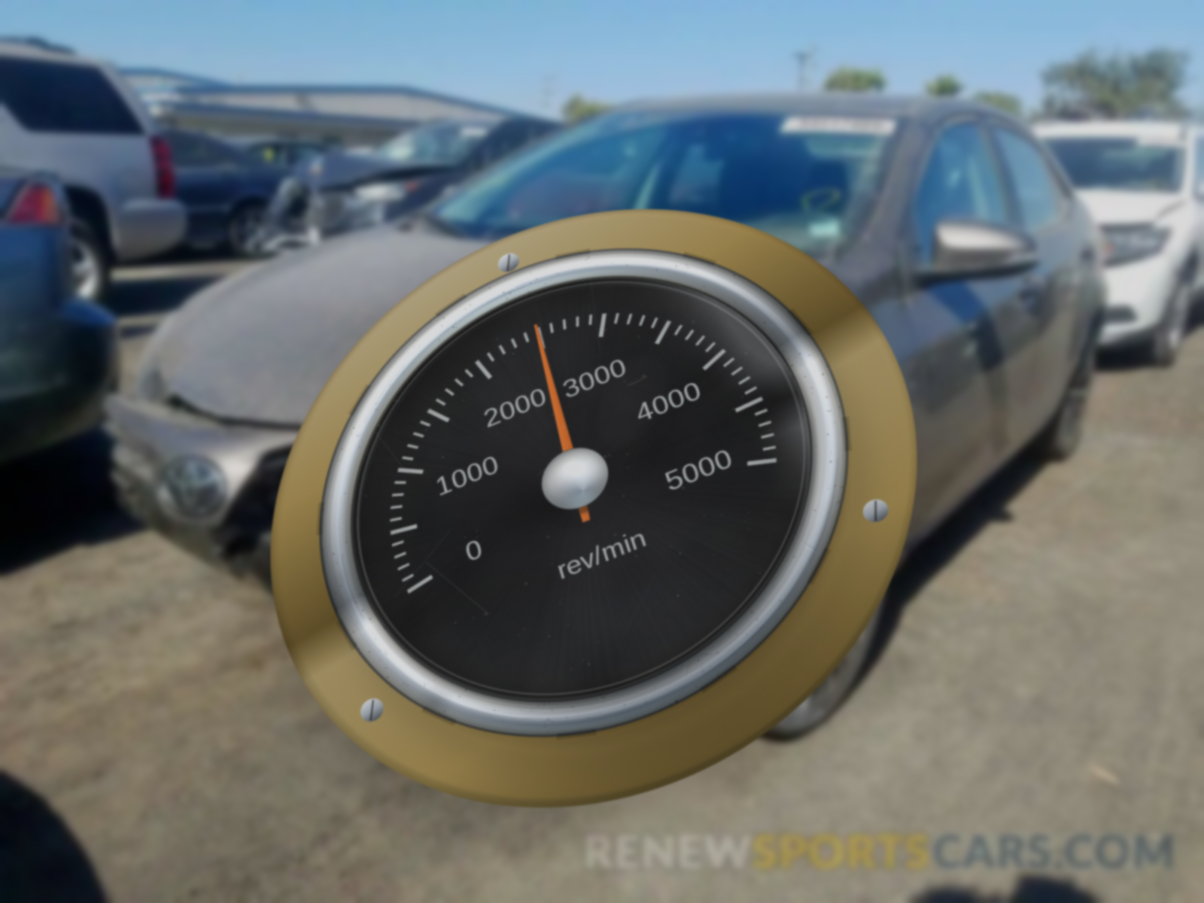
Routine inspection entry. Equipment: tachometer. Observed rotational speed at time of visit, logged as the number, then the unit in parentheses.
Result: 2500 (rpm)
